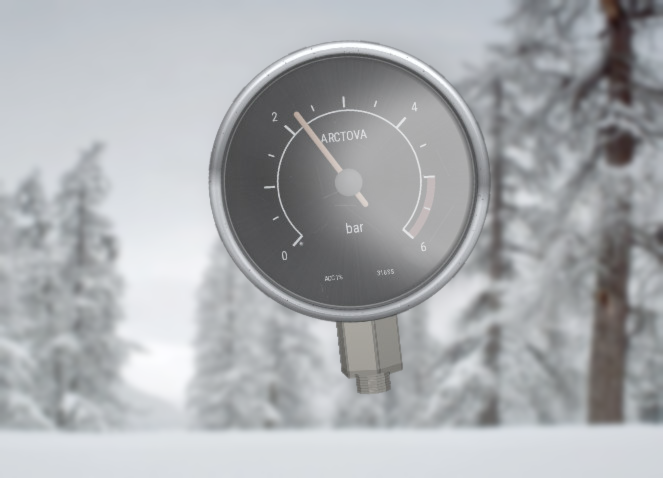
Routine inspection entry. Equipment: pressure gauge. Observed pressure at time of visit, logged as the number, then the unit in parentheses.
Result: 2.25 (bar)
